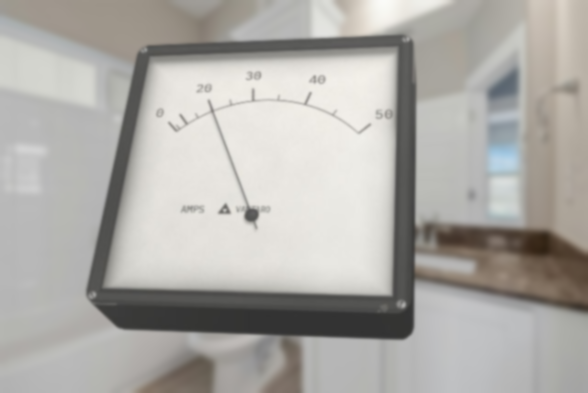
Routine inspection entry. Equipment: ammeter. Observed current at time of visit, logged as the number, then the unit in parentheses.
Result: 20 (A)
